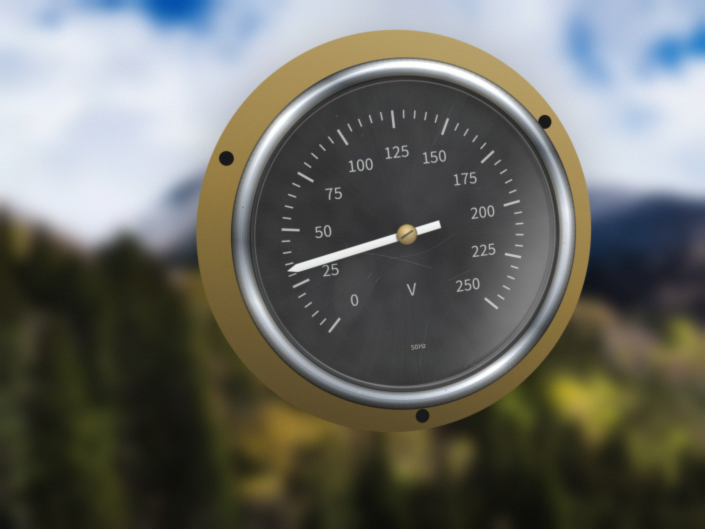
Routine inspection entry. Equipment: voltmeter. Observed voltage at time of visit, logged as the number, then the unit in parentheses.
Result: 32.5 (V)
